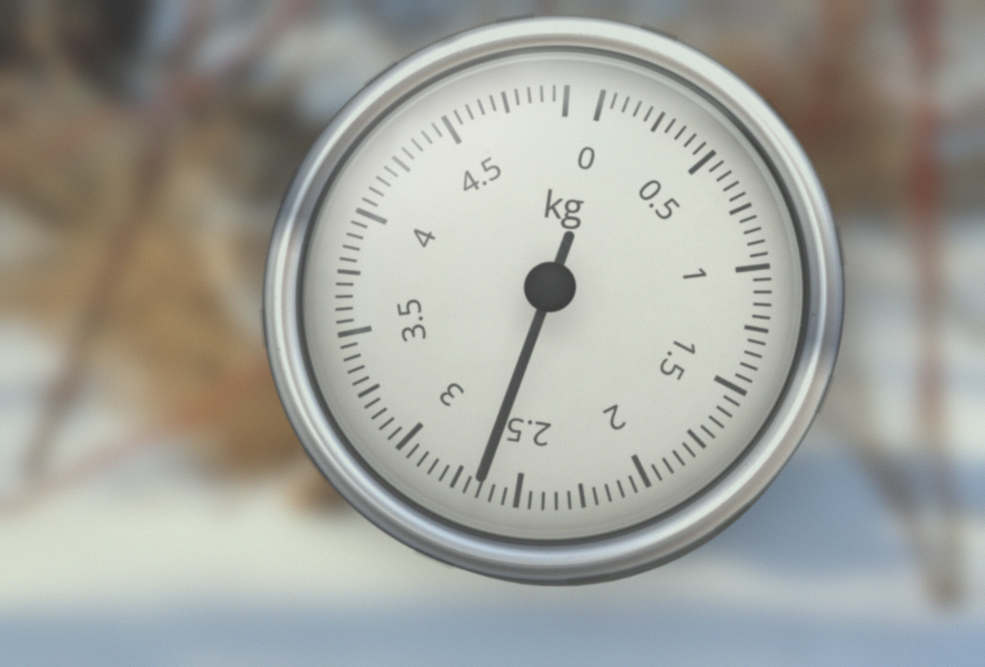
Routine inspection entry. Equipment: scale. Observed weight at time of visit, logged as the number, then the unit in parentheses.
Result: 2.65 (kg)
